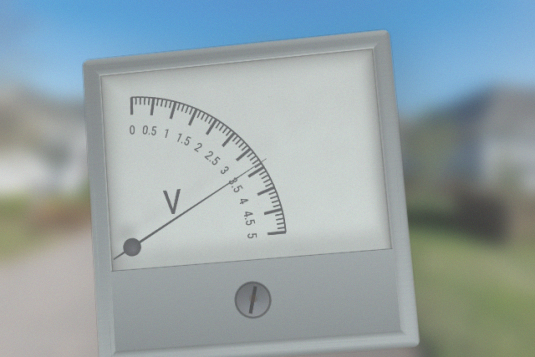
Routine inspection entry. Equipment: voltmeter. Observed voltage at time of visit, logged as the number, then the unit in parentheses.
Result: 3.4 (V)
